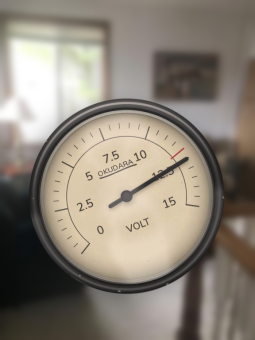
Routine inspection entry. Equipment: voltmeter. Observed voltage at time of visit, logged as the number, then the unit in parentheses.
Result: 12.5 (V)
